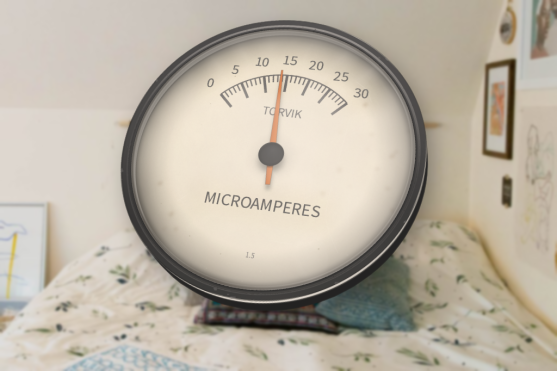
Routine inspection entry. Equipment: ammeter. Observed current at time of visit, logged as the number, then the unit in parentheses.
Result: 14 (µA)
